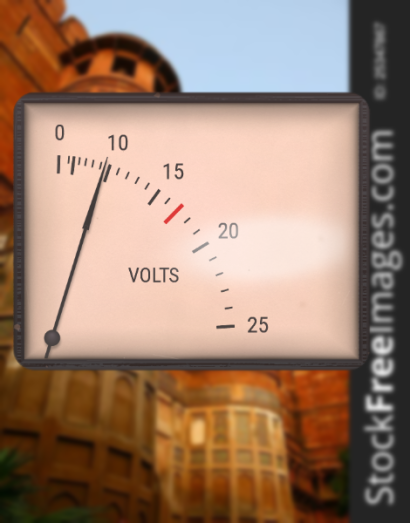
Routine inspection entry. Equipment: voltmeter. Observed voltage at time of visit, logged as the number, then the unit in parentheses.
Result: 9.5 (V)
